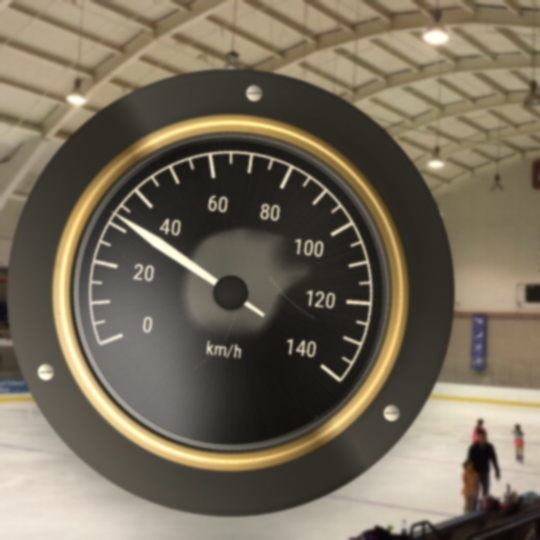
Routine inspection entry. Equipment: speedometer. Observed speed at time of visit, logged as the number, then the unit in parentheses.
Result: 32.5 (km/h)
